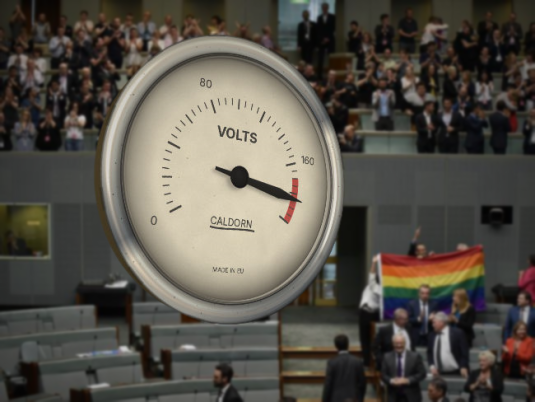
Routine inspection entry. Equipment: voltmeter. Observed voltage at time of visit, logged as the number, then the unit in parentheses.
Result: 185 (V)
